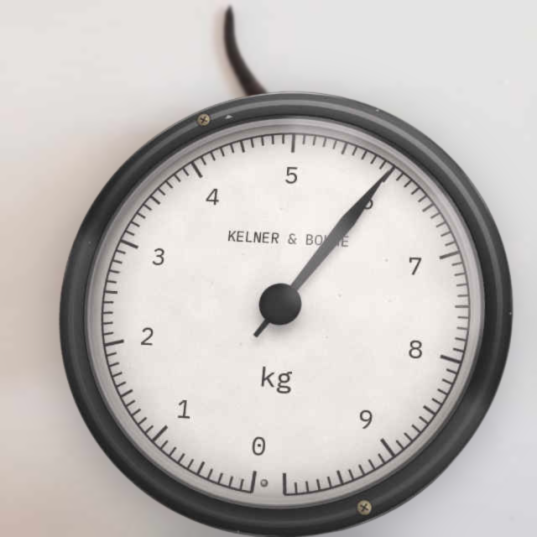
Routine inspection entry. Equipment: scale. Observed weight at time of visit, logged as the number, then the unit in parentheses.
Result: 6 (kg)
